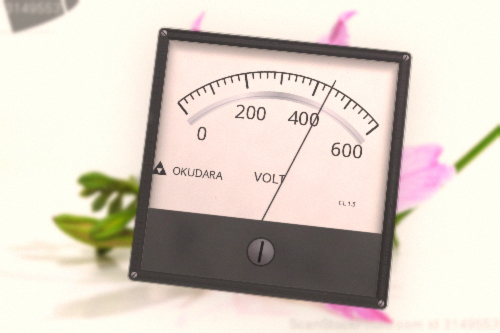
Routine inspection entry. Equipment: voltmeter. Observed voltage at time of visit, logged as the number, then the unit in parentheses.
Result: 440 (V)
